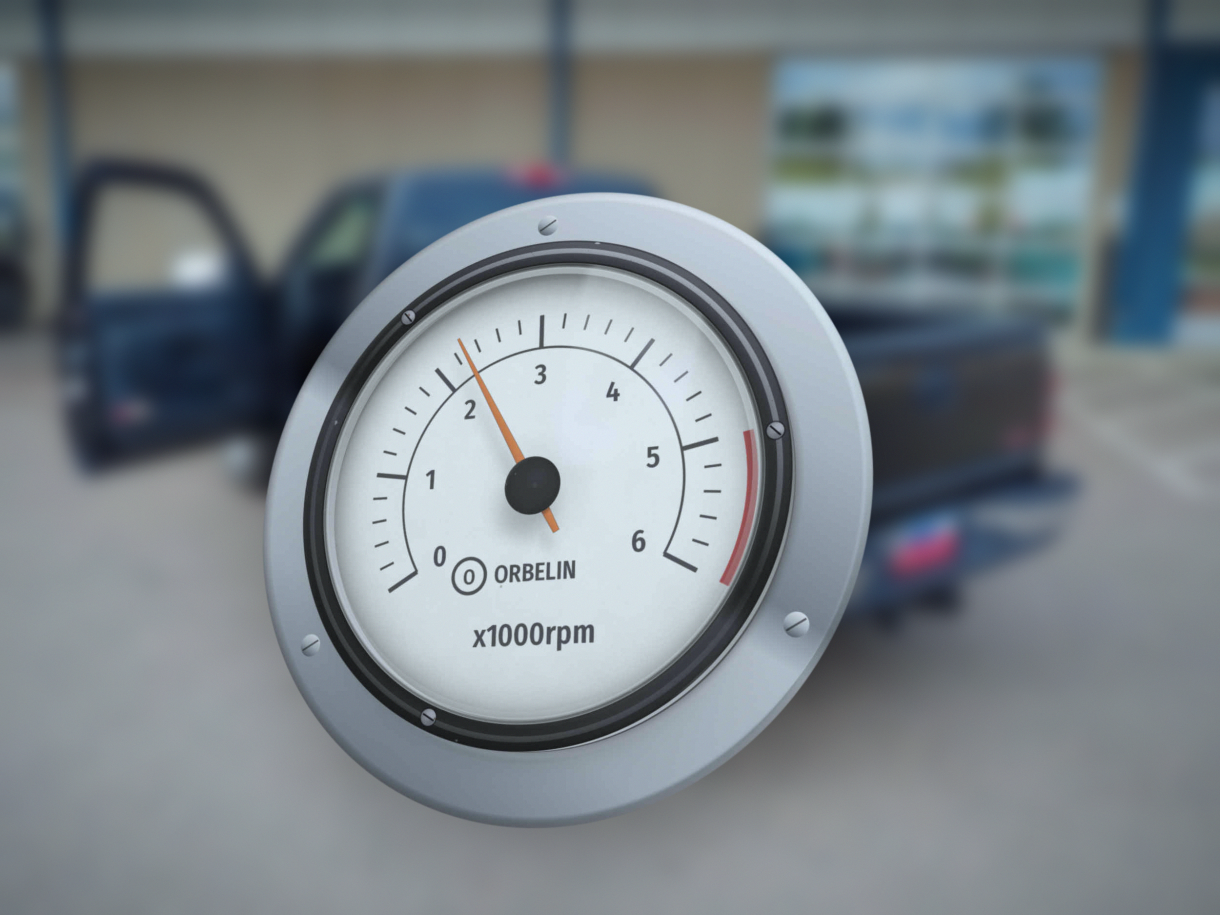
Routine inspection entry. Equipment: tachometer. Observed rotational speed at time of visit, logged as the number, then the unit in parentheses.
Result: 2300 (rpm)
